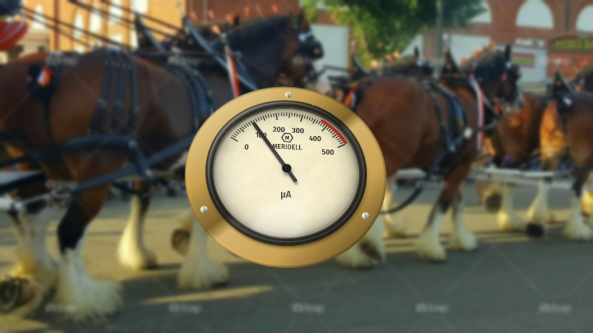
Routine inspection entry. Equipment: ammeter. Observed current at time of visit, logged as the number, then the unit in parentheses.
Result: 100 (µA)
